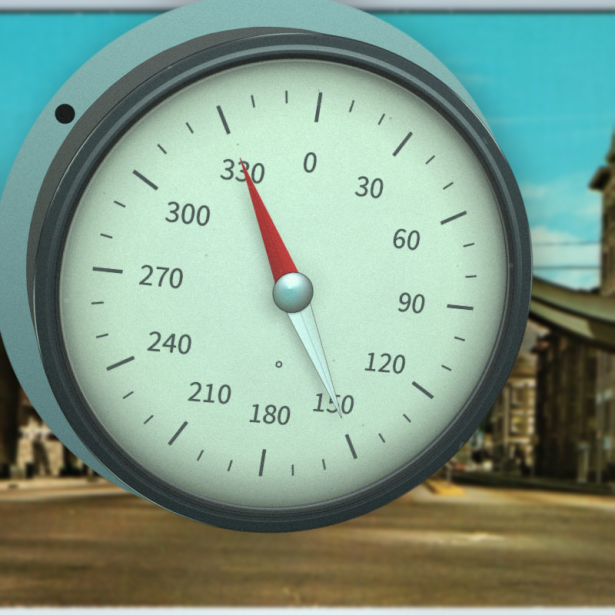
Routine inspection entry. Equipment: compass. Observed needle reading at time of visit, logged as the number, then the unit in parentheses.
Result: 330 (°)
